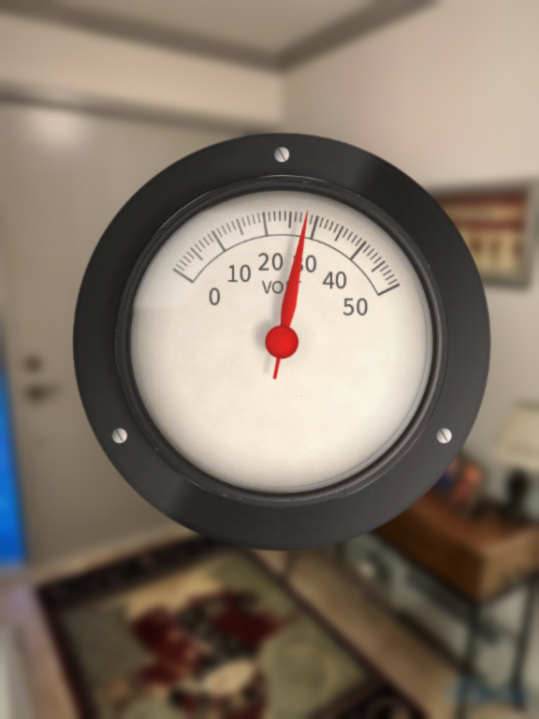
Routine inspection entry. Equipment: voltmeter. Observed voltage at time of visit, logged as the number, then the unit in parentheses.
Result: 28 (V)
